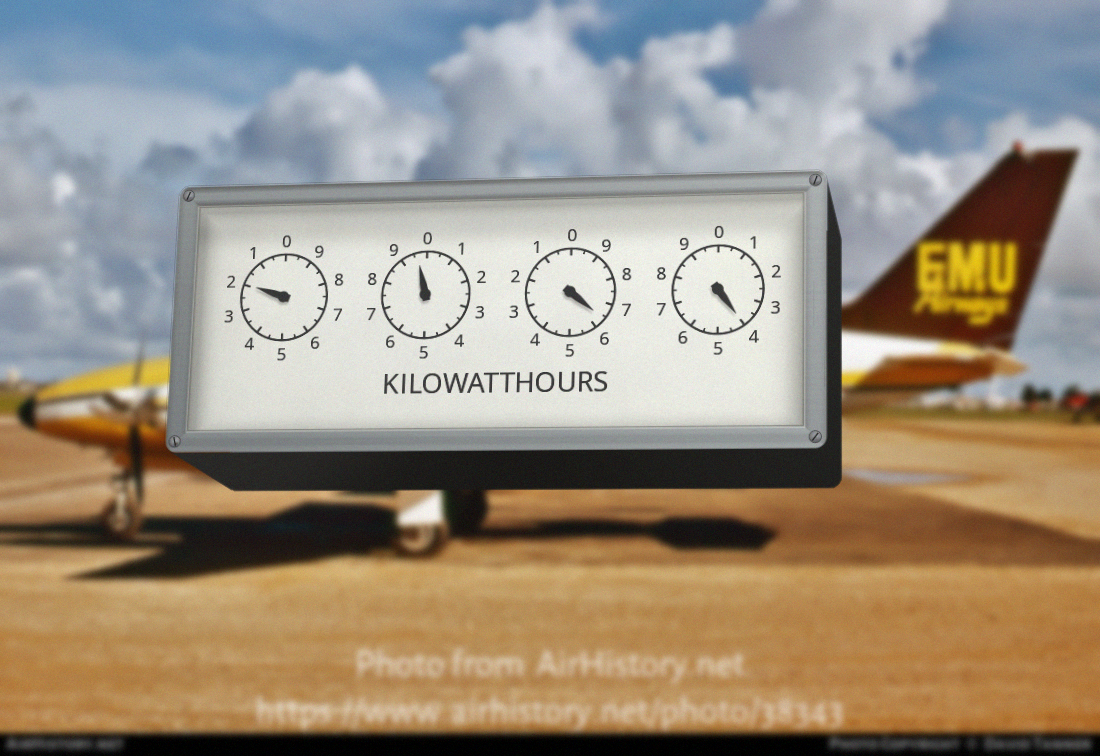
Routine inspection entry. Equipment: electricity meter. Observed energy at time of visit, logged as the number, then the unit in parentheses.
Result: 1964 (kWh)
